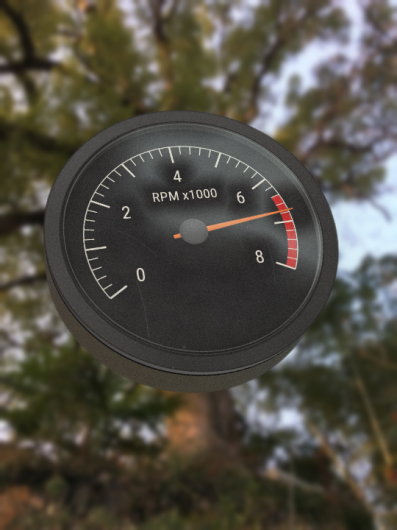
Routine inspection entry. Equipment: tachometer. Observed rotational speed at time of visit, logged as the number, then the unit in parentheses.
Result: 6800 (rpm)
